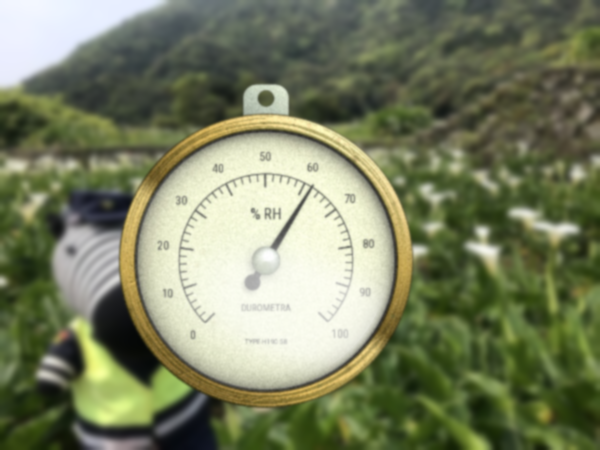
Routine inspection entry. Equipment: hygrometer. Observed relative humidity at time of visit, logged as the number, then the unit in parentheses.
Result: 62 (%)
